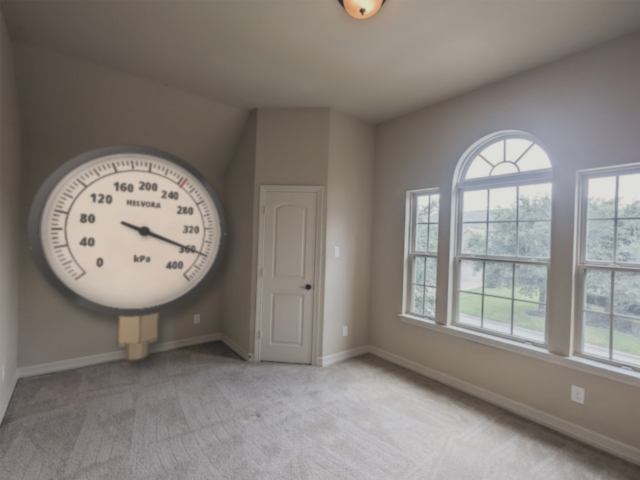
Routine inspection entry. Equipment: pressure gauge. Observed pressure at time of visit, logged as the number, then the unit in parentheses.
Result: 360 (kPa)
